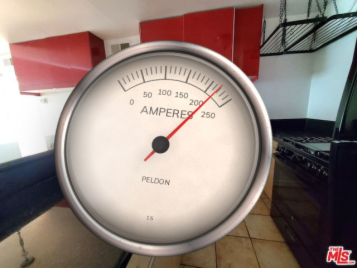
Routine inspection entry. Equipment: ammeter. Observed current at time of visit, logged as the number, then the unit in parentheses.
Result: 220 (A)
